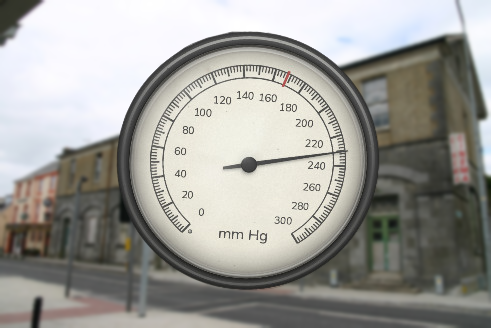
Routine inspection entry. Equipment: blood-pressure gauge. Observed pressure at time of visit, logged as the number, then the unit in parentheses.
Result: 230 (mmHg)
